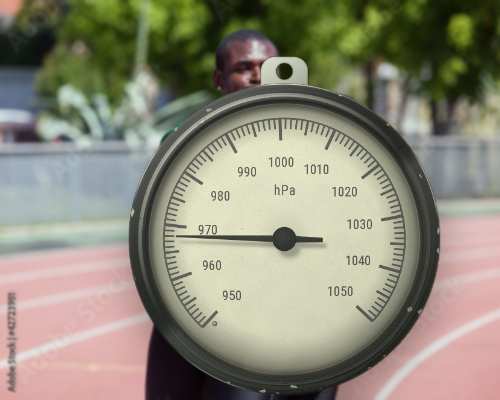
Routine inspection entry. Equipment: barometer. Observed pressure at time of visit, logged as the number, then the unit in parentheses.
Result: 968 (hPa)
